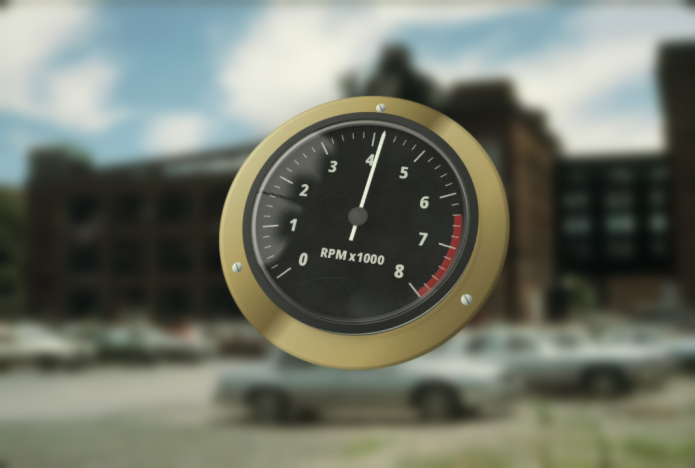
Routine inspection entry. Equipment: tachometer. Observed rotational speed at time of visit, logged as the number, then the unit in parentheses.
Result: 4200 (rpm)
